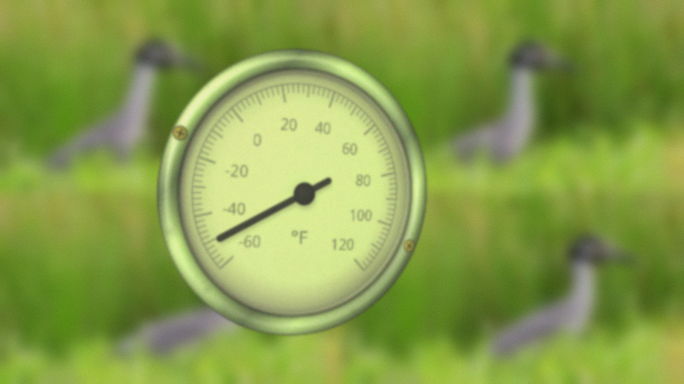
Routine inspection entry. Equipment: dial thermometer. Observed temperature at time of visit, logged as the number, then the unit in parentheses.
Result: -50 (°F)
